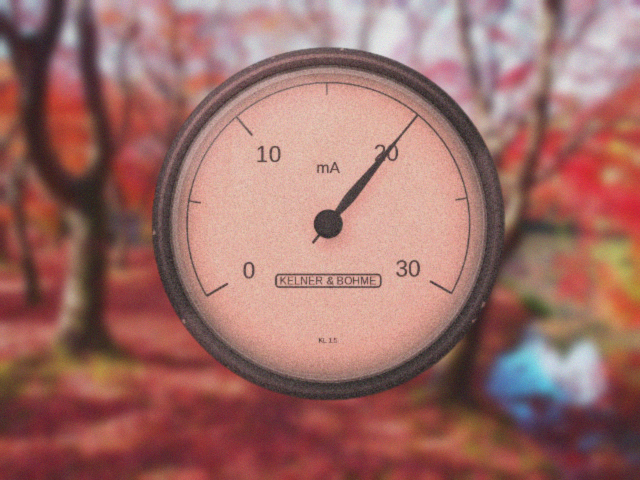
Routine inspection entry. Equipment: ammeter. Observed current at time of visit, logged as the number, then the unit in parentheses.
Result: 20 (mA)
